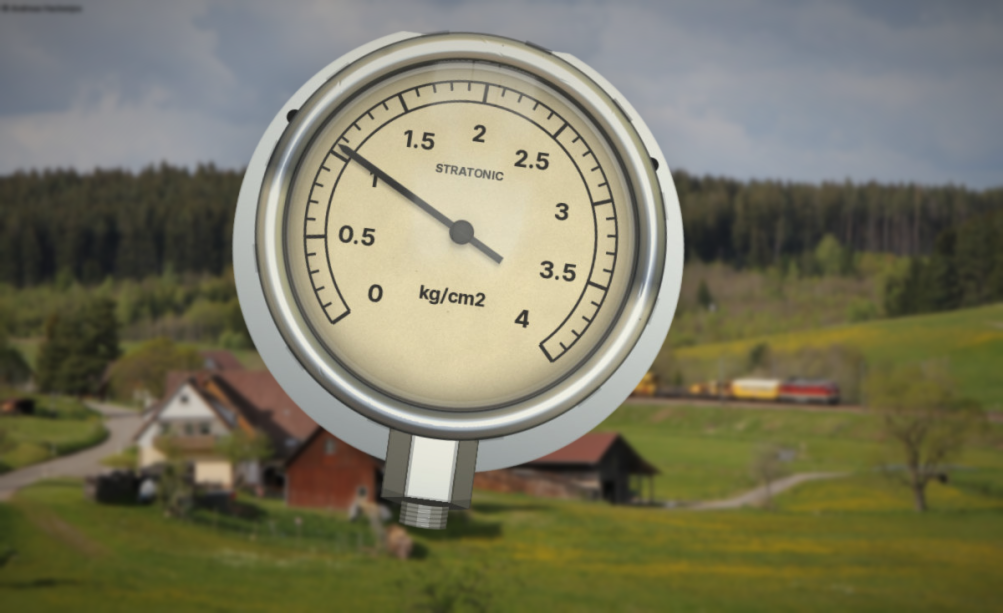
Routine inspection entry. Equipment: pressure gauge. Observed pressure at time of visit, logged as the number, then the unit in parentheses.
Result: 1.05 (kg/cm²)
